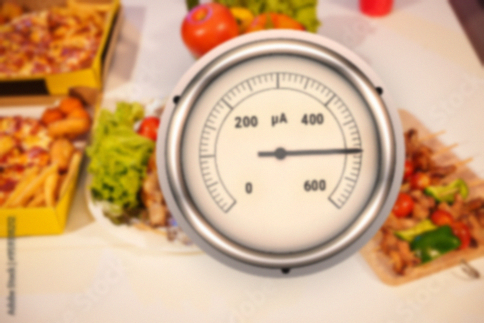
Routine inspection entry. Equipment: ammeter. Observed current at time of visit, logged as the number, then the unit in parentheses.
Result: 500 (µA)
